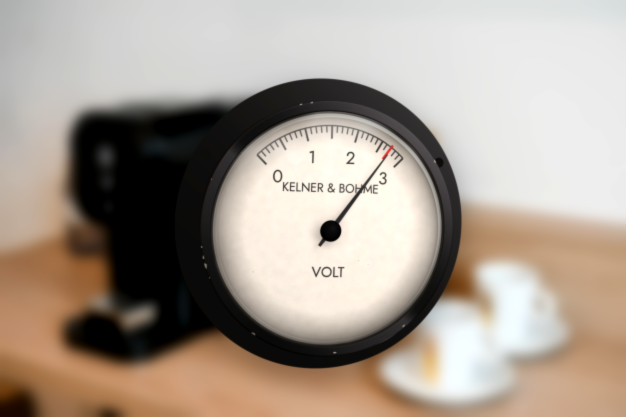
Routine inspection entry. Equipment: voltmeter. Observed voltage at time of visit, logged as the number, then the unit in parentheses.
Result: 2.7 (V)
